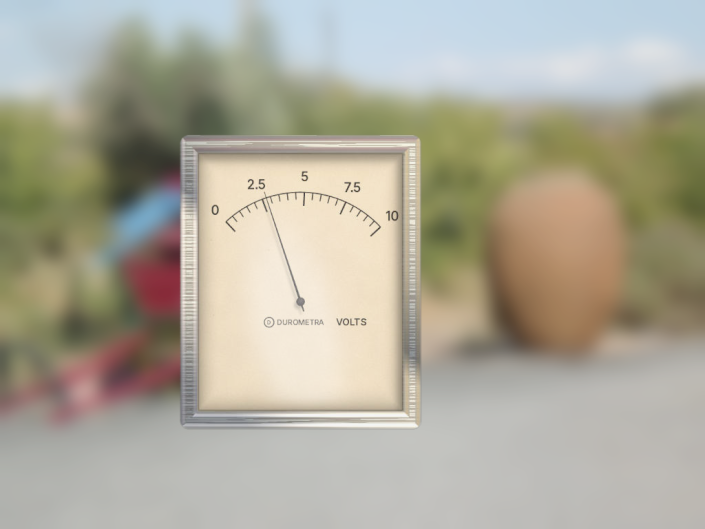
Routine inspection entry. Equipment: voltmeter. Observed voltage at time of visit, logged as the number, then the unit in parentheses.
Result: 2.75 (V)
